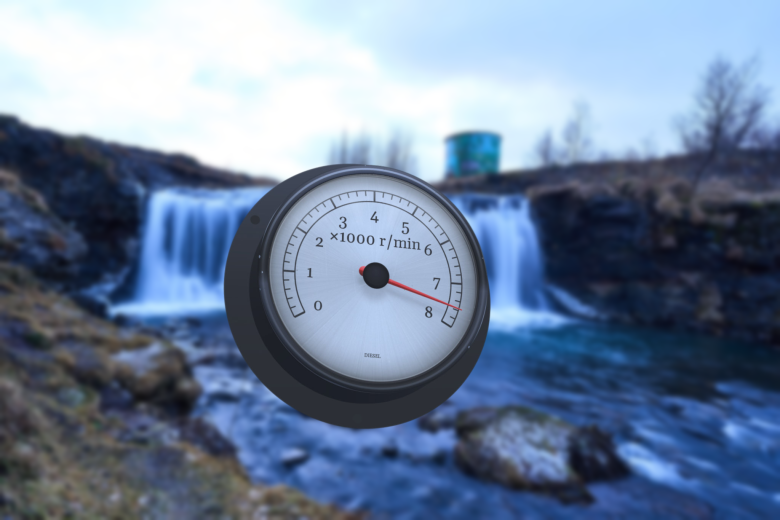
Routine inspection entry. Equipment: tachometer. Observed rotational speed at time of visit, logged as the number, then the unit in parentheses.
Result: 7600 (rpm)
